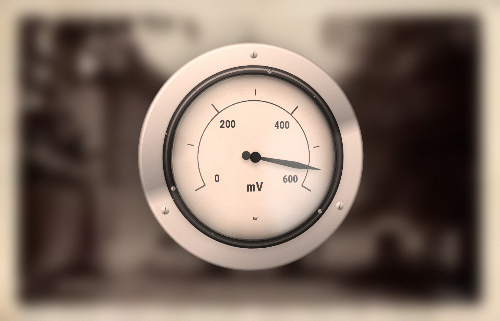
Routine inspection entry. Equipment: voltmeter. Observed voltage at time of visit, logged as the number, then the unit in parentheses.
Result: 550 (mV)
